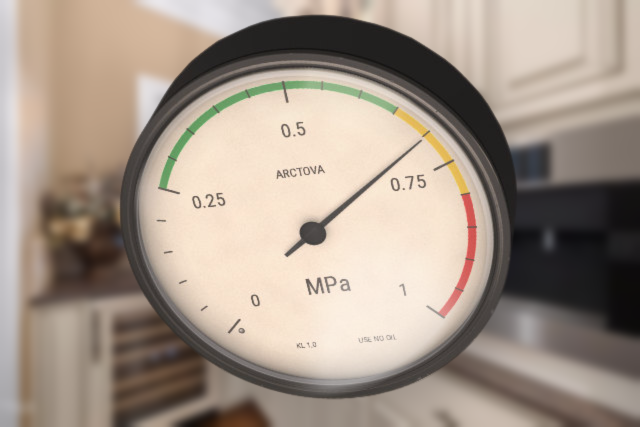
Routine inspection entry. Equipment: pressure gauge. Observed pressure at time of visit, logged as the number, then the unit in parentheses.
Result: 0.7 (MPa)
